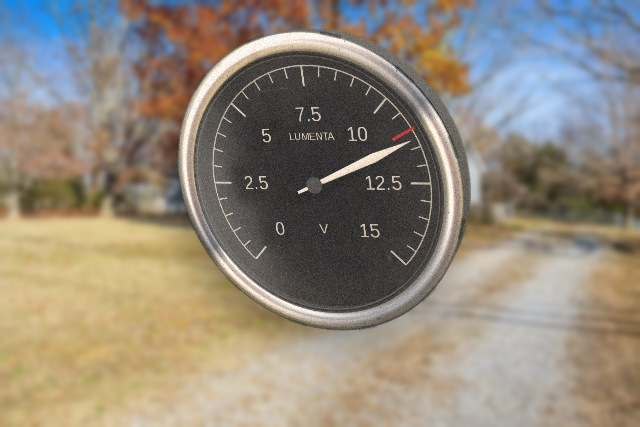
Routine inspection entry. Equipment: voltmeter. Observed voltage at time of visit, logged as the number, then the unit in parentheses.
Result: 11.25 (V)
